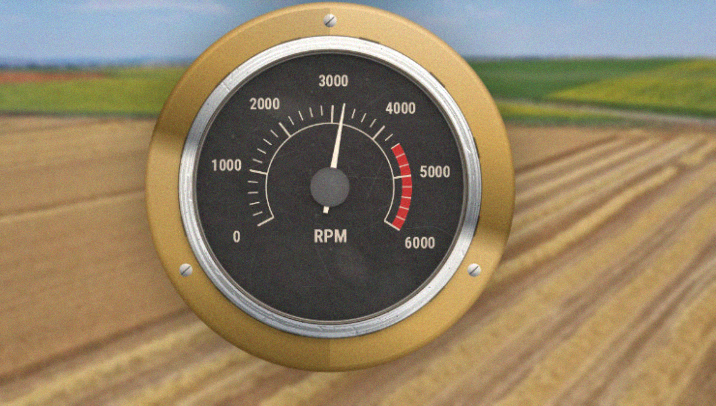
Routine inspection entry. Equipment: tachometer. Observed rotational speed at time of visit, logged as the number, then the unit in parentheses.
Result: 3200 (rpm)
